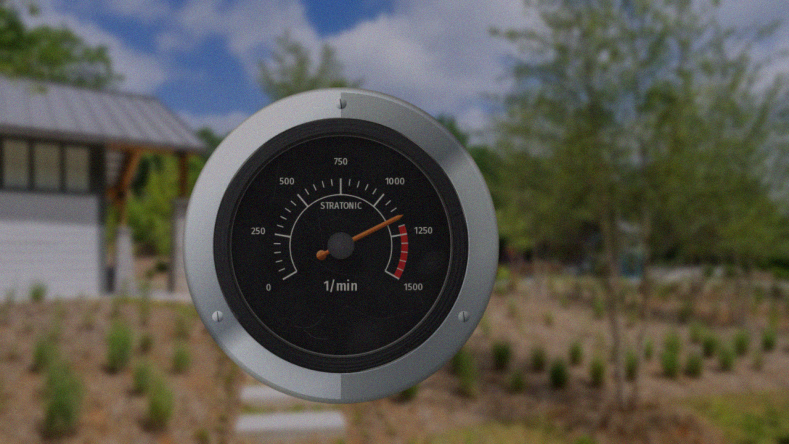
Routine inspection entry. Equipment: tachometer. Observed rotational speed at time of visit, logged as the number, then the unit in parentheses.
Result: 1150 (rpm)
